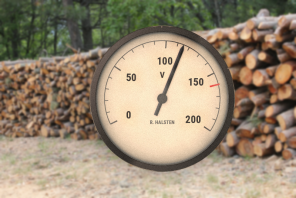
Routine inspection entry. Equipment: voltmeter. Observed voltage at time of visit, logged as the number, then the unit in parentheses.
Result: 115 (V)
